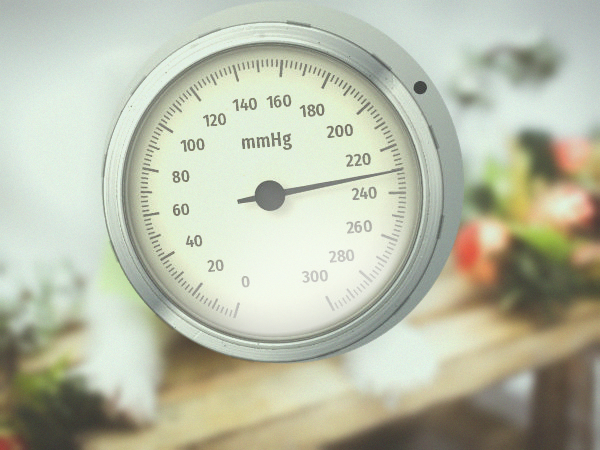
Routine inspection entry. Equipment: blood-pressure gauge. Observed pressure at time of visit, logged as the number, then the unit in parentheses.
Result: 230 (mmHg)
